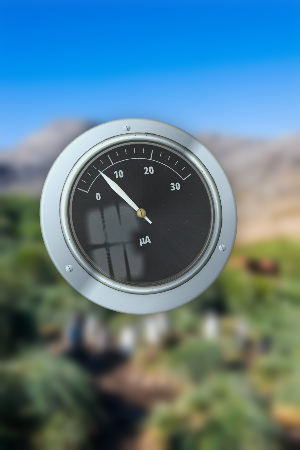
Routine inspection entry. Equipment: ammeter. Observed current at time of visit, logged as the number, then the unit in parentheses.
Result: 6 (µA)
